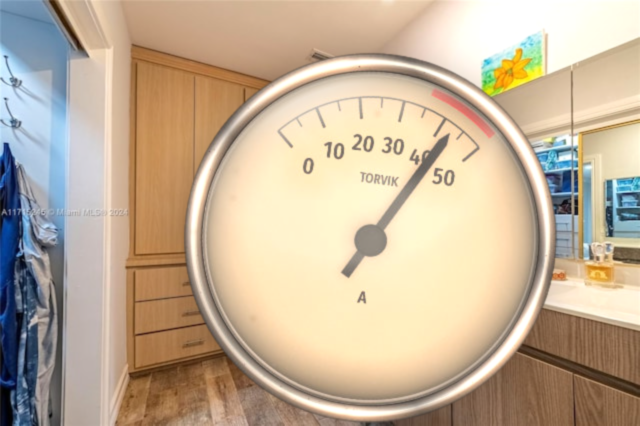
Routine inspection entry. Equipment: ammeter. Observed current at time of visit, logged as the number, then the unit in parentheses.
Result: 42.5 (A)
